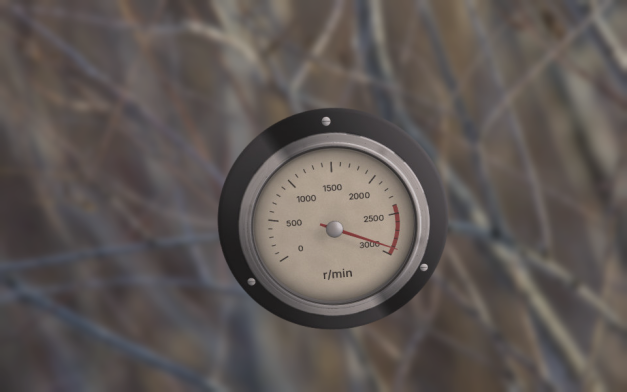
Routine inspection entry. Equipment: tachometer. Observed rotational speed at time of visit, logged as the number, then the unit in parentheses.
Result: 2900 (rpm)
